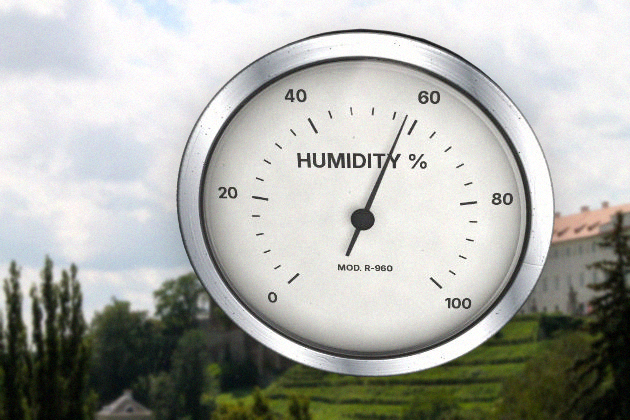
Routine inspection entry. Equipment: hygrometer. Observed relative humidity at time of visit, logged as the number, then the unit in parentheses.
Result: 58 (%)
